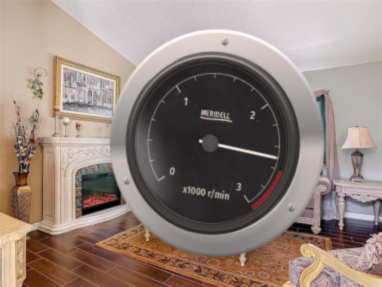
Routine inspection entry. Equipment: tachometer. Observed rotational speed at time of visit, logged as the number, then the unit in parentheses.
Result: 2500 (rpm)
